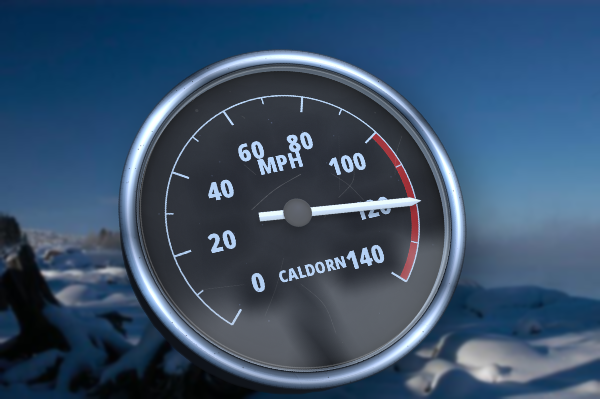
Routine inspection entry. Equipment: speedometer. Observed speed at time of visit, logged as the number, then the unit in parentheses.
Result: 120 (mph)
